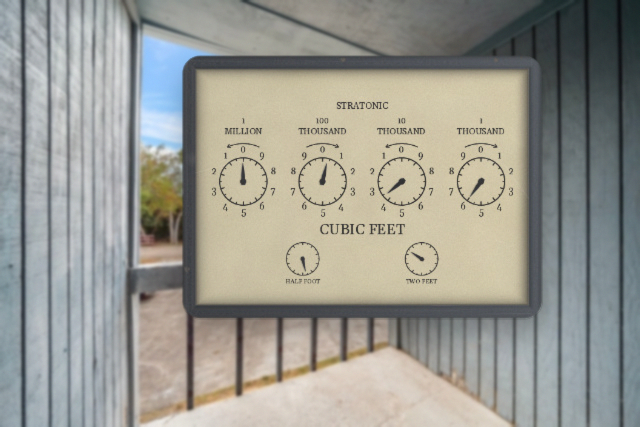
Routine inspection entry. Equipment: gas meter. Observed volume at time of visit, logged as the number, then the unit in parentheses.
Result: 3600 (ft³)
